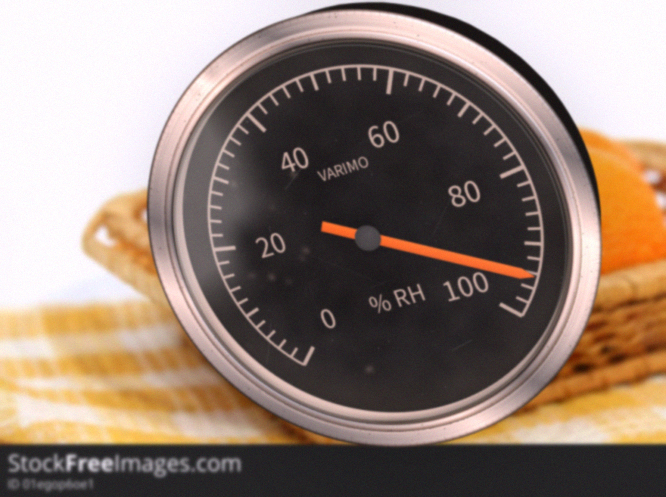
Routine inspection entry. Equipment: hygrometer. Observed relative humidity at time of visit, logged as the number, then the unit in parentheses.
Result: 94 (%)
